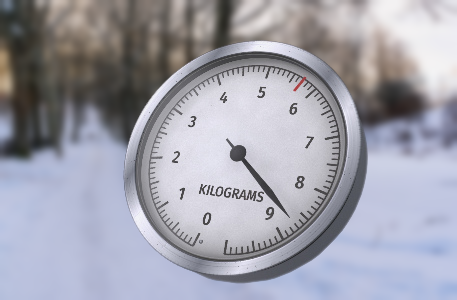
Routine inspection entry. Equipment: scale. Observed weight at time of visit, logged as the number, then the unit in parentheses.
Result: 8.7 (kg)
